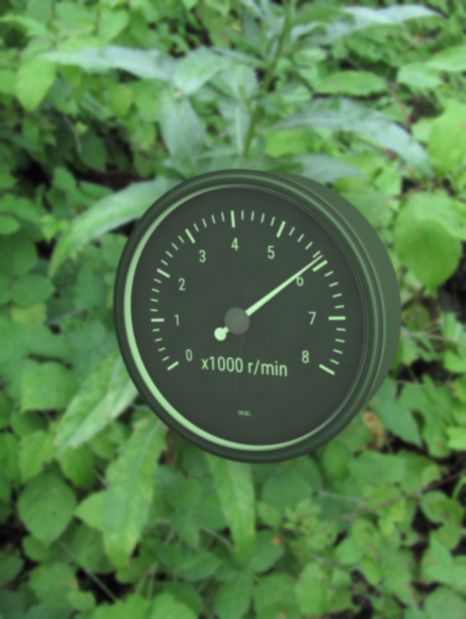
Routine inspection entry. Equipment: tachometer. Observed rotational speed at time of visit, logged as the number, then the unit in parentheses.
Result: 5900 (rpm)
